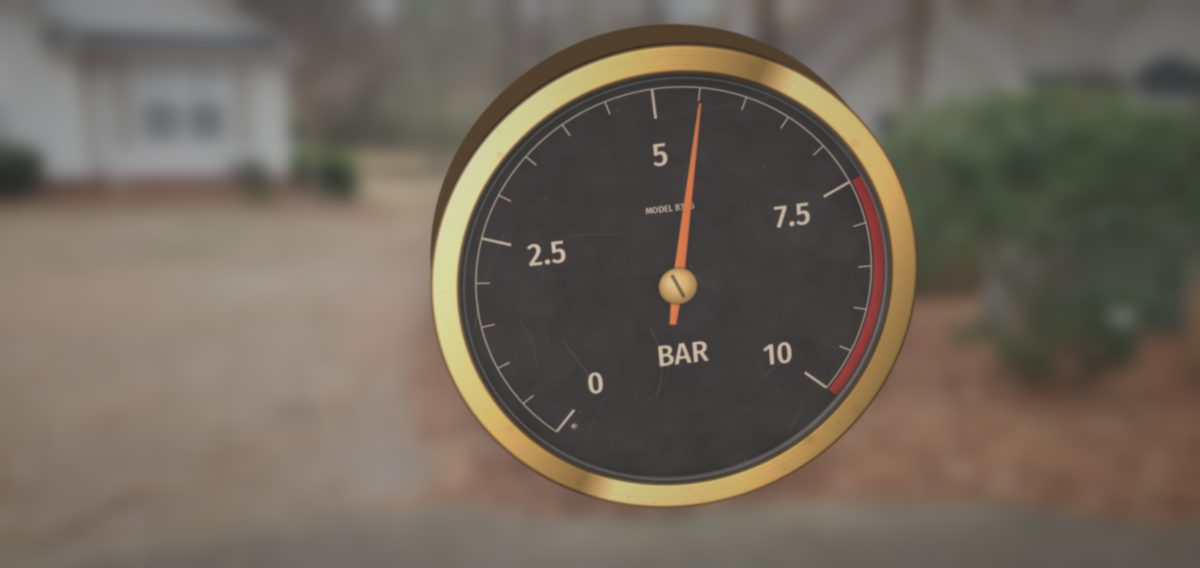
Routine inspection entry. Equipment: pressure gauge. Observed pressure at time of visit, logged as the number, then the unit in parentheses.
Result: 5.5 (bar)
